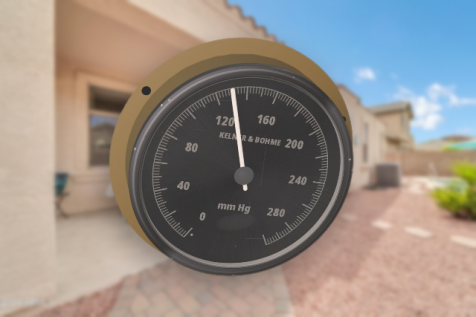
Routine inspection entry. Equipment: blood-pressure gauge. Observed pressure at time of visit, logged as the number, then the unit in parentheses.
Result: 130 (mmHg)
